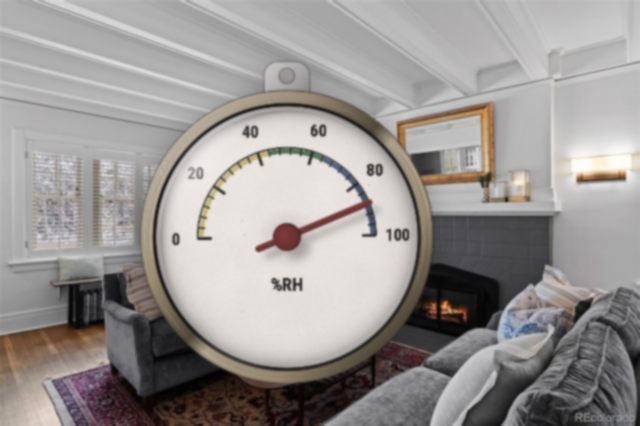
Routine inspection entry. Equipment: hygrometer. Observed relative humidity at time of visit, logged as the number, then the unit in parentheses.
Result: 88 (%)
